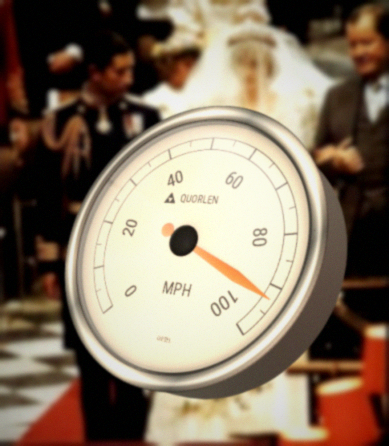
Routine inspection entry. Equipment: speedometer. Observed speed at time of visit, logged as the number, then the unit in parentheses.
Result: 92.5 (mph)
